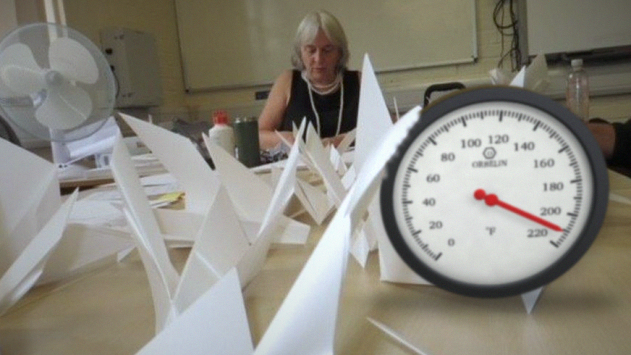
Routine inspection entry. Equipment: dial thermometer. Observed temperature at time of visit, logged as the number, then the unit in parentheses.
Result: 210 (°F)
